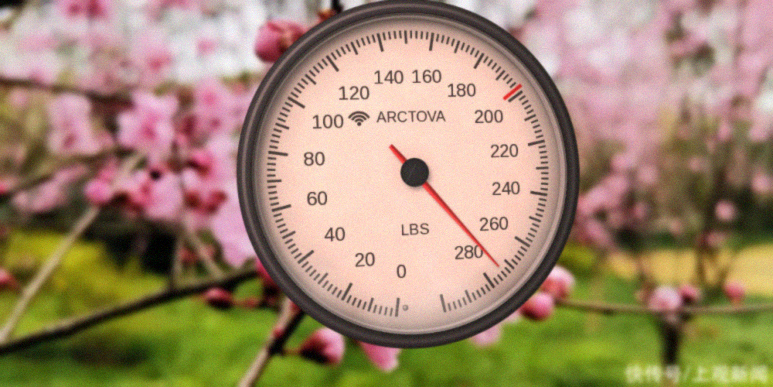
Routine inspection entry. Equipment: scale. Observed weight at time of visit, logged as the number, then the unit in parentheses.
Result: 274 (lb)
